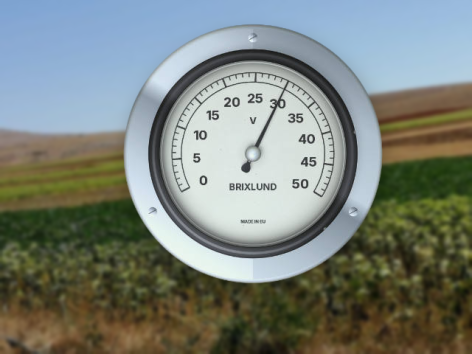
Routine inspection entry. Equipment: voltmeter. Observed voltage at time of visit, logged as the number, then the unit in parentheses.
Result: 30 (V)
